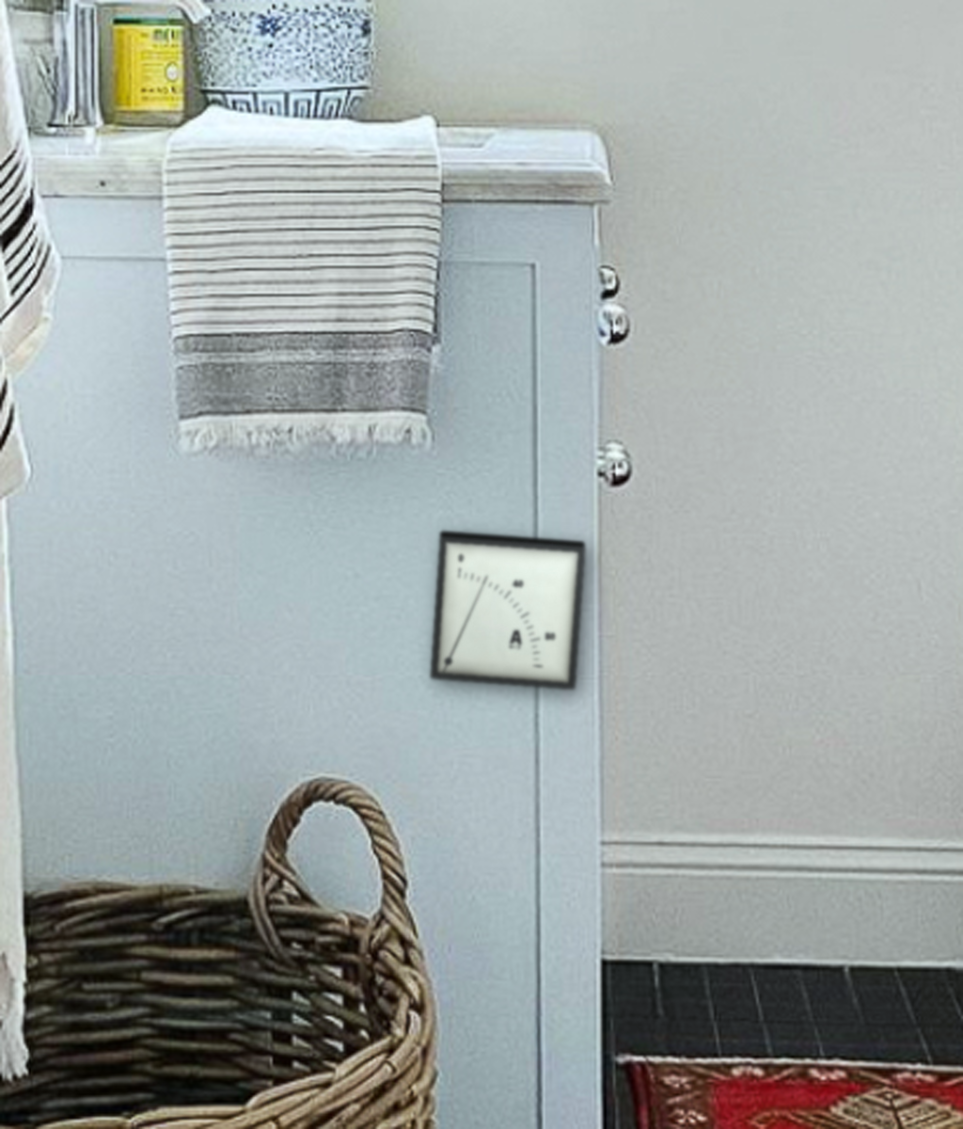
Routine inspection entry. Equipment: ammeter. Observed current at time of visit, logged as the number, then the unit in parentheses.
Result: 20 (A)
